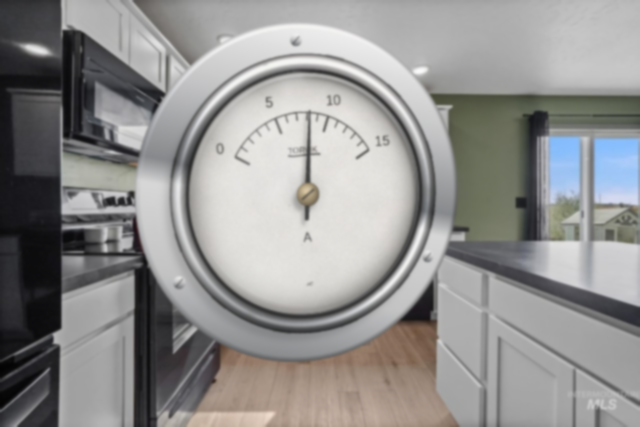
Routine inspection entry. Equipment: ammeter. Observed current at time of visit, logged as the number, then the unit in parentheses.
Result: 8 (A)
